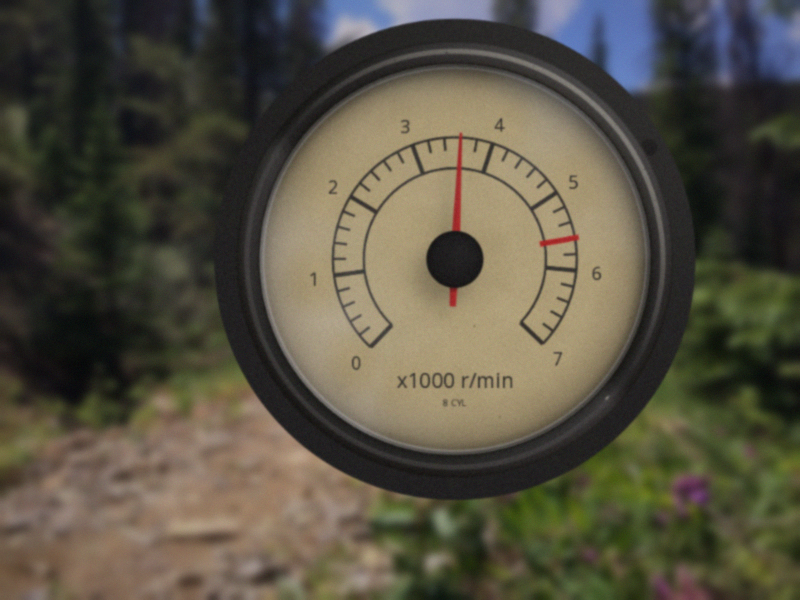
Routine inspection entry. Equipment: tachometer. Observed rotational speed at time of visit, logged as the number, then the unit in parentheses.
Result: 3600 (rpm)
